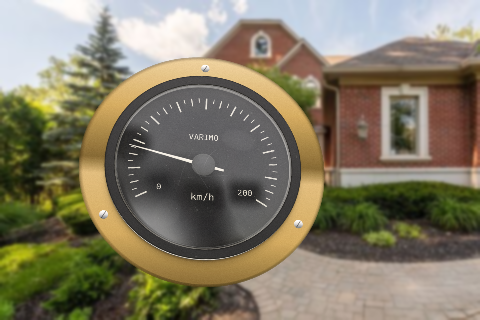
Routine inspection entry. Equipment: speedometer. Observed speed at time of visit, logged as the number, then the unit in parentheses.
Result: 35 (km/h)
